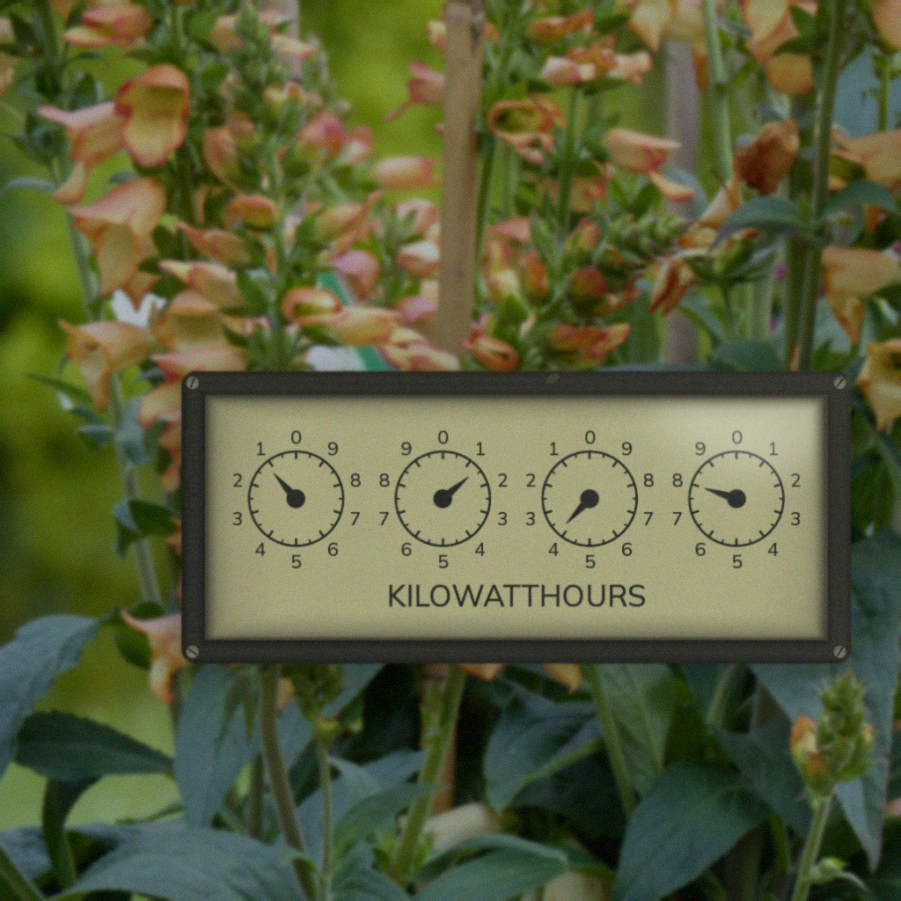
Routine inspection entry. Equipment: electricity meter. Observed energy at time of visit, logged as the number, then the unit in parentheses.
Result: 1138 (kWh)
